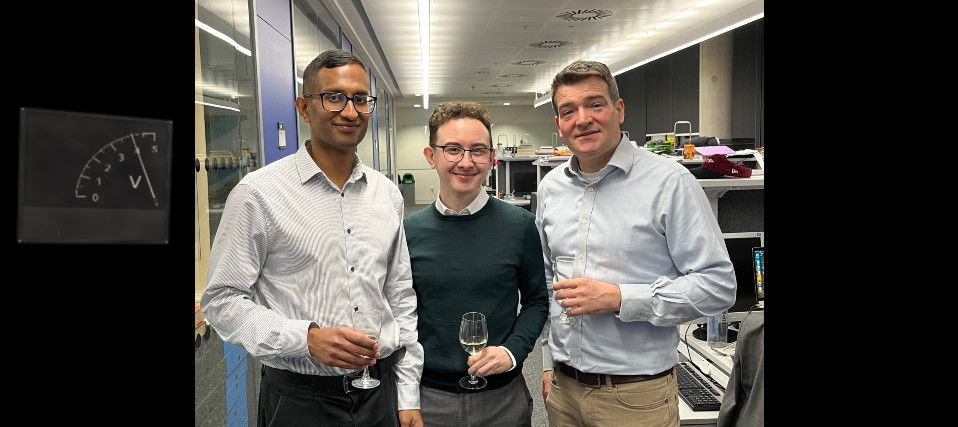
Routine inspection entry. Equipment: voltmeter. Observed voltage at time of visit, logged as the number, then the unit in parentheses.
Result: 4 (V)
